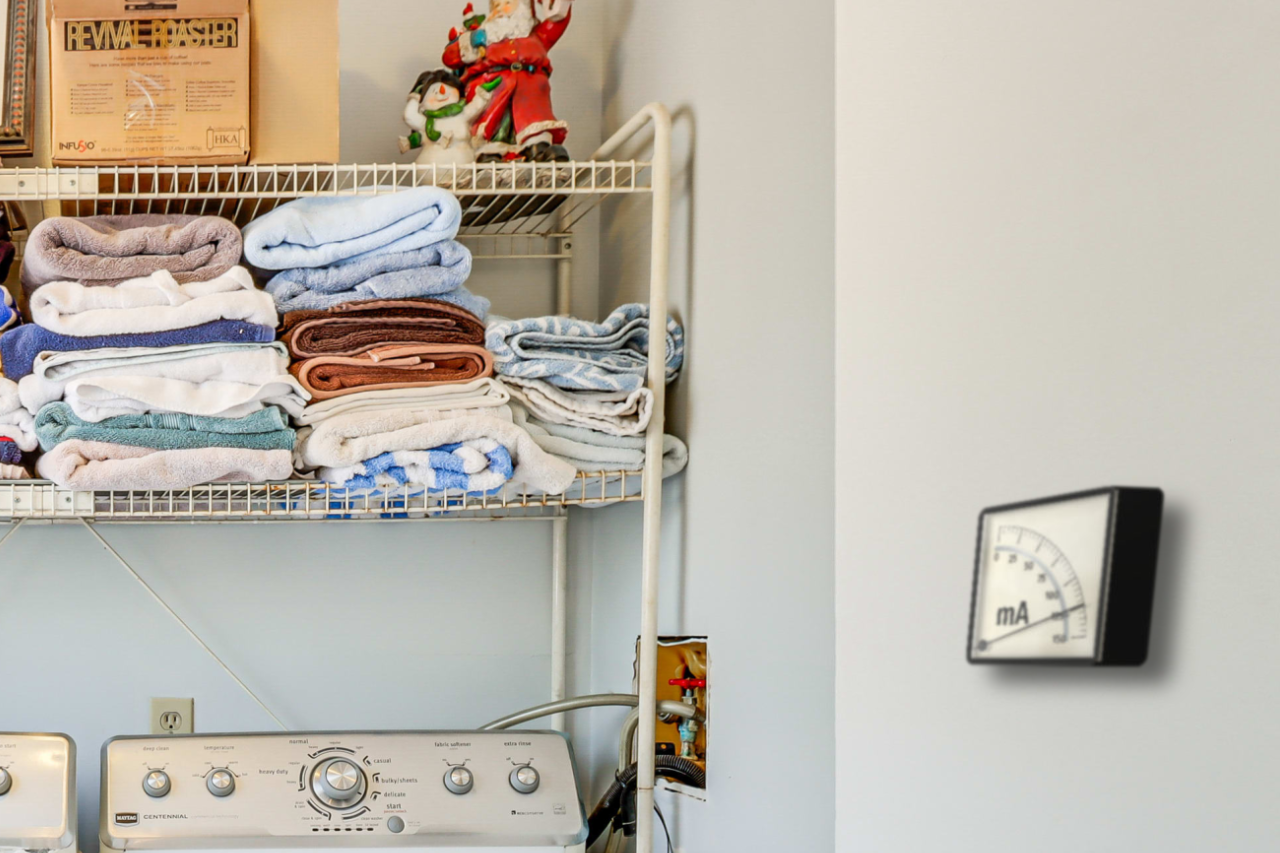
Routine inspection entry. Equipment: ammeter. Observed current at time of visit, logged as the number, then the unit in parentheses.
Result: 125 (mA)
